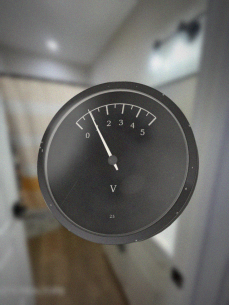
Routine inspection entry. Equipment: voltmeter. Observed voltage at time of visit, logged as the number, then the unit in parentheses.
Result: 1 (V)
